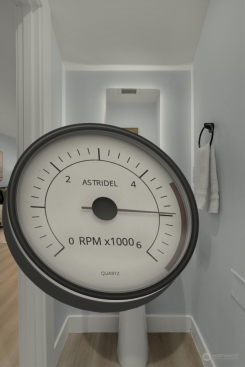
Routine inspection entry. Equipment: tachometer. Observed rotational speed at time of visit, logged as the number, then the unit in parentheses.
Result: 5000 (rpm)
